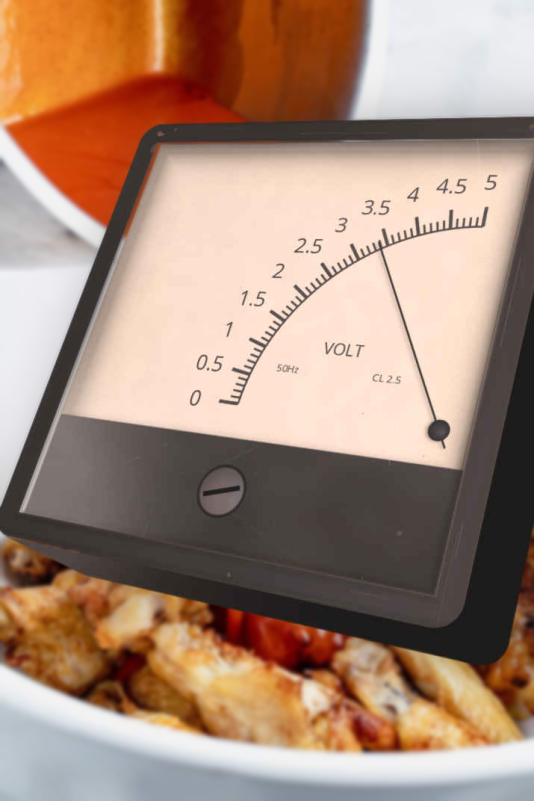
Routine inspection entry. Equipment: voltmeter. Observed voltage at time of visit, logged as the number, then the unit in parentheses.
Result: 3.4 (V)
